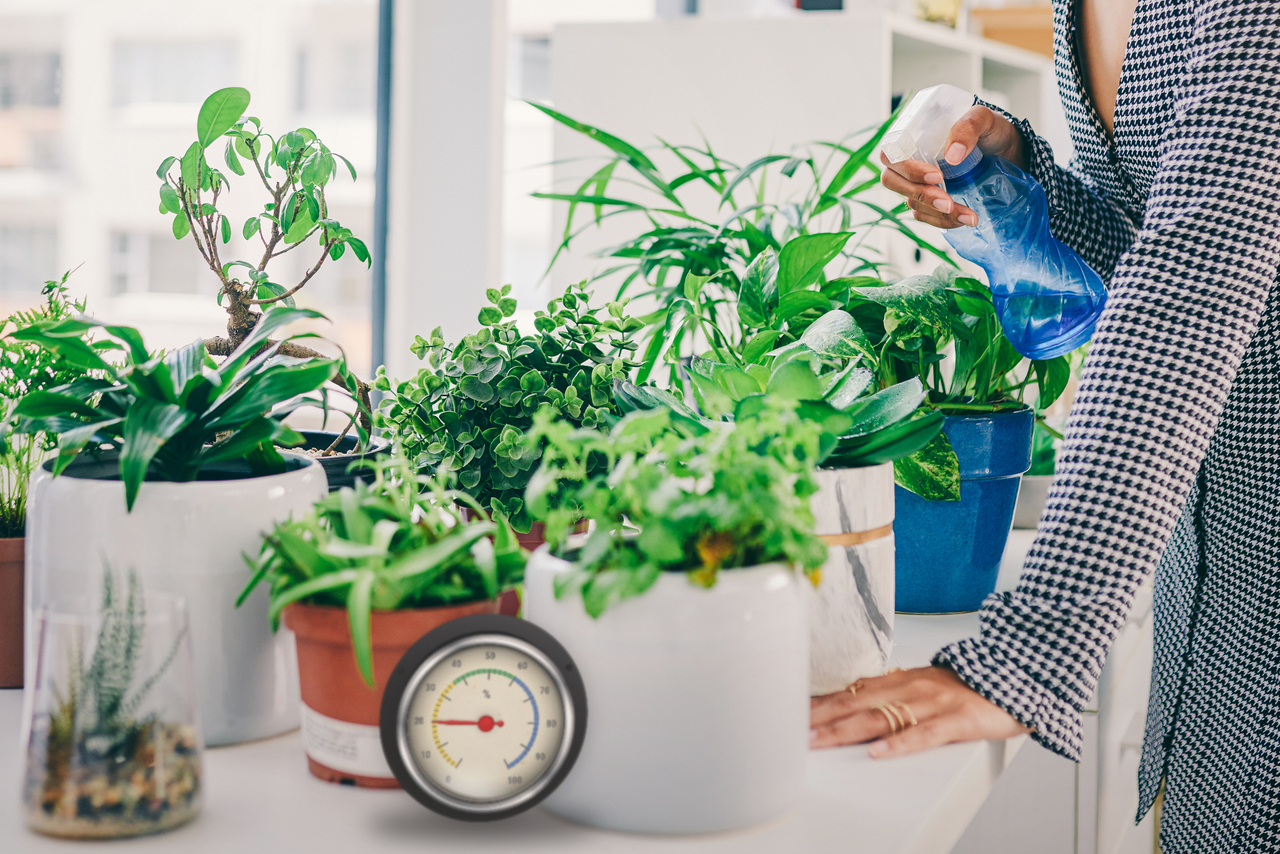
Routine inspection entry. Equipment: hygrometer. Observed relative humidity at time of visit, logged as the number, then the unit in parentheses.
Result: 20 (%)
